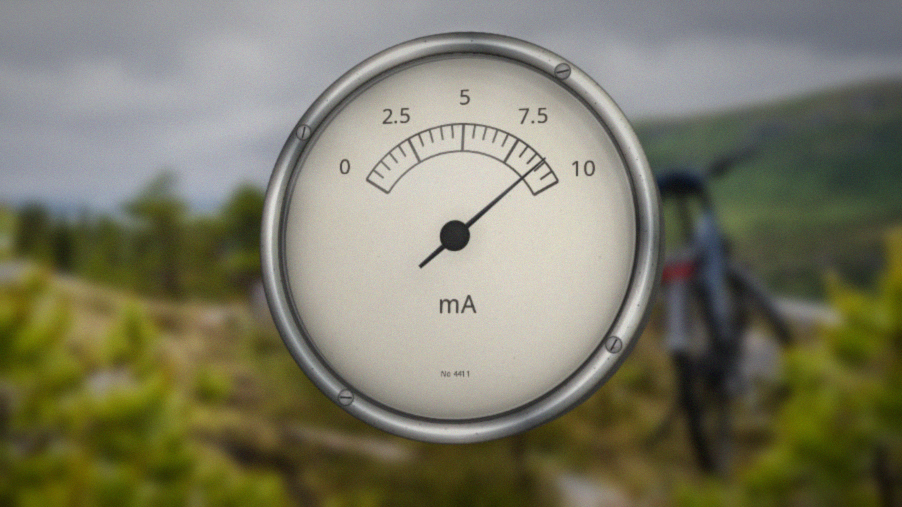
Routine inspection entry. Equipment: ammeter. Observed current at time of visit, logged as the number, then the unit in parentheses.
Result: 9 (mA)
